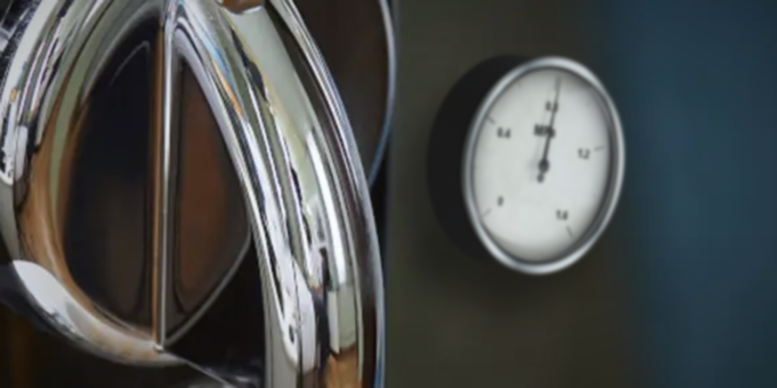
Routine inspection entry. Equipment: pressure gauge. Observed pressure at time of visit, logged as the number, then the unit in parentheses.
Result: 0.8 (MPa)
